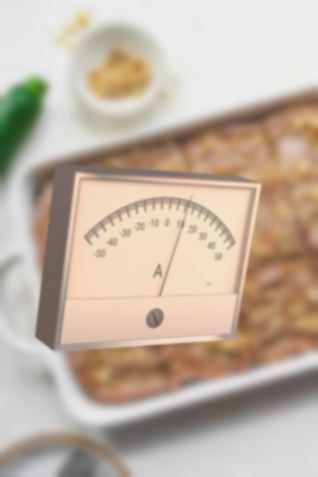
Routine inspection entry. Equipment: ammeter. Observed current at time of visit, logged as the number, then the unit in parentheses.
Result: 10 (A)
